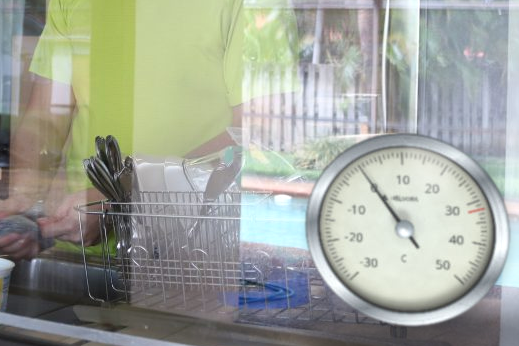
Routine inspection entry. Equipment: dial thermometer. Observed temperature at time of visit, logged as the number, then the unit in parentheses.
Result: 0 (°C)
